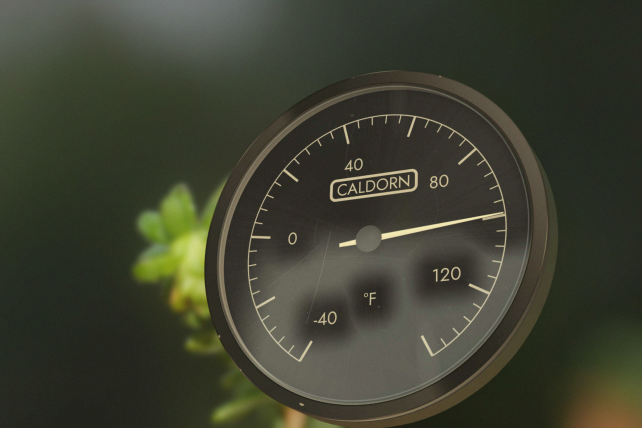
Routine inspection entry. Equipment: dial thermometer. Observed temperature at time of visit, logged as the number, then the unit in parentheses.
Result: 100 (°F)
